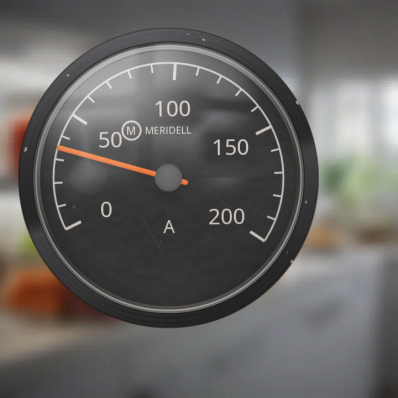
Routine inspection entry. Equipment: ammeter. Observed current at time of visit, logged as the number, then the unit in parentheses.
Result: 35 (A)
